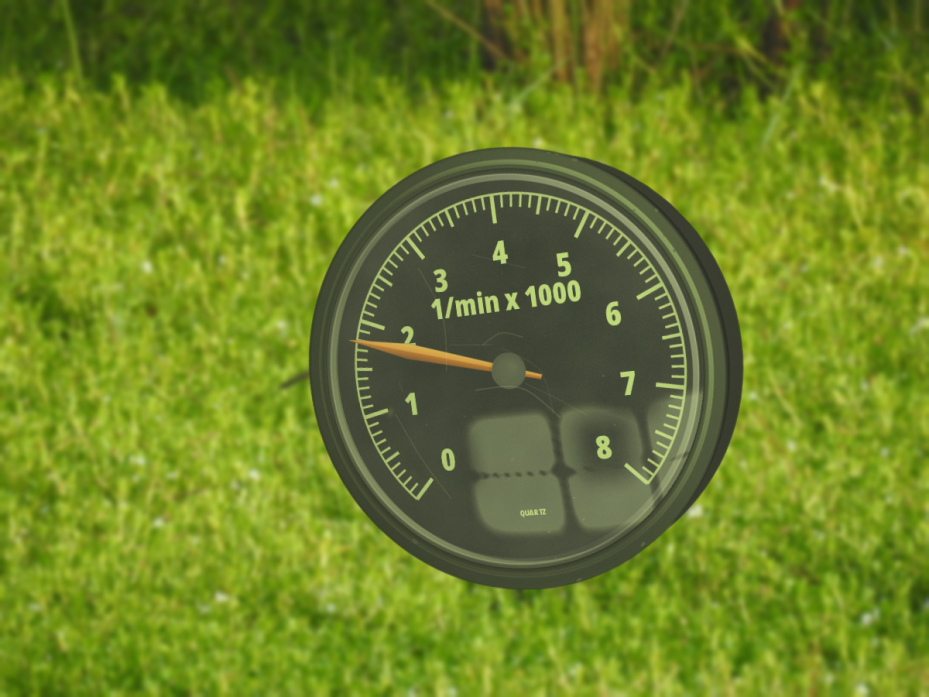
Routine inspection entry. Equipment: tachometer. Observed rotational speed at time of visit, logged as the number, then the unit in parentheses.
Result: 1800 (rpm)
